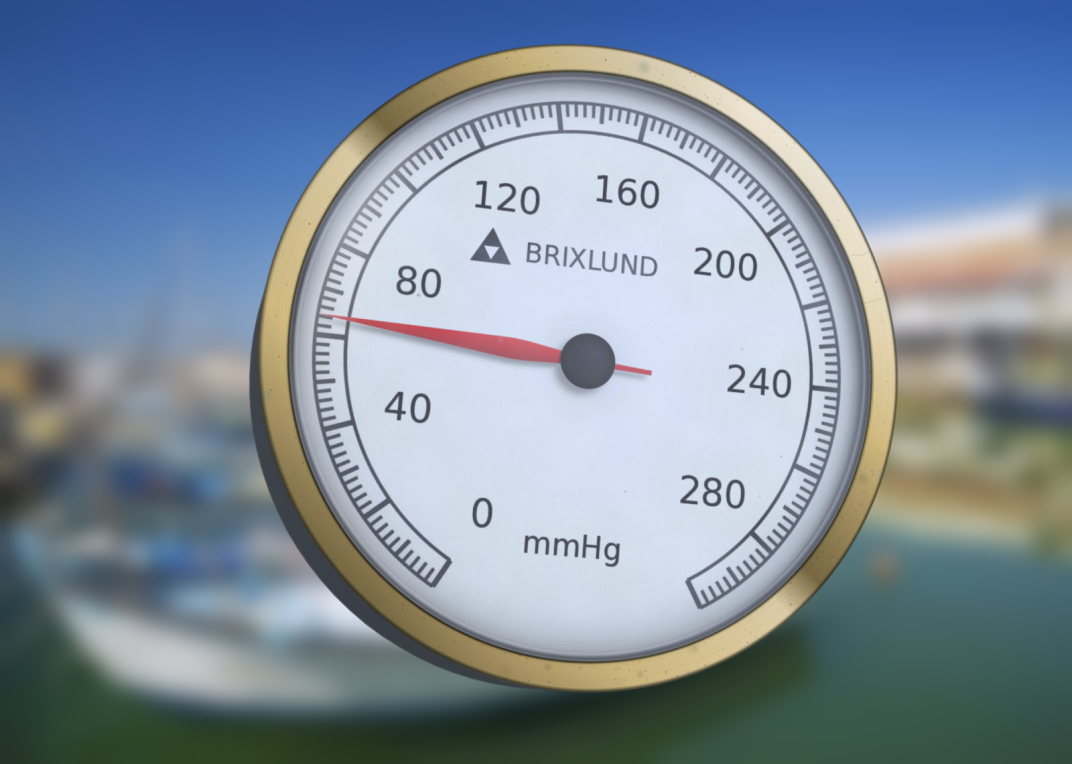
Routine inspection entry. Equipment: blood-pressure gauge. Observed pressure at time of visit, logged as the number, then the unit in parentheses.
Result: 64 (mmHg)
